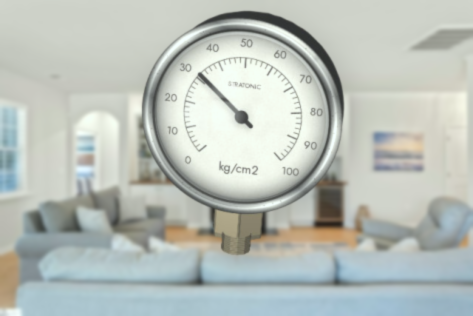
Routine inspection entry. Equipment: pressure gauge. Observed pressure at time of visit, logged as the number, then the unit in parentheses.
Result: 32 (kg/cm²)
